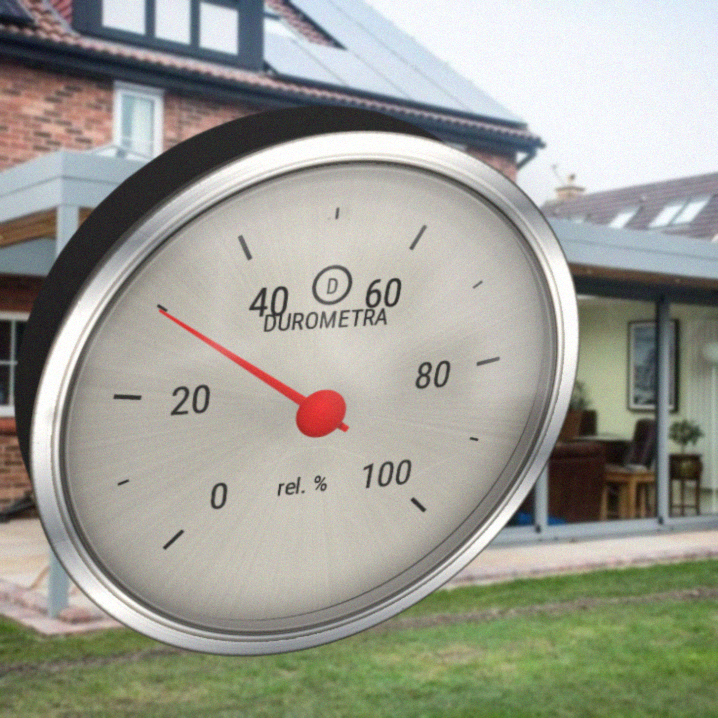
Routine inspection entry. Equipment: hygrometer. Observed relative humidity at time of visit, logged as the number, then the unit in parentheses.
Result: 30 (%)
